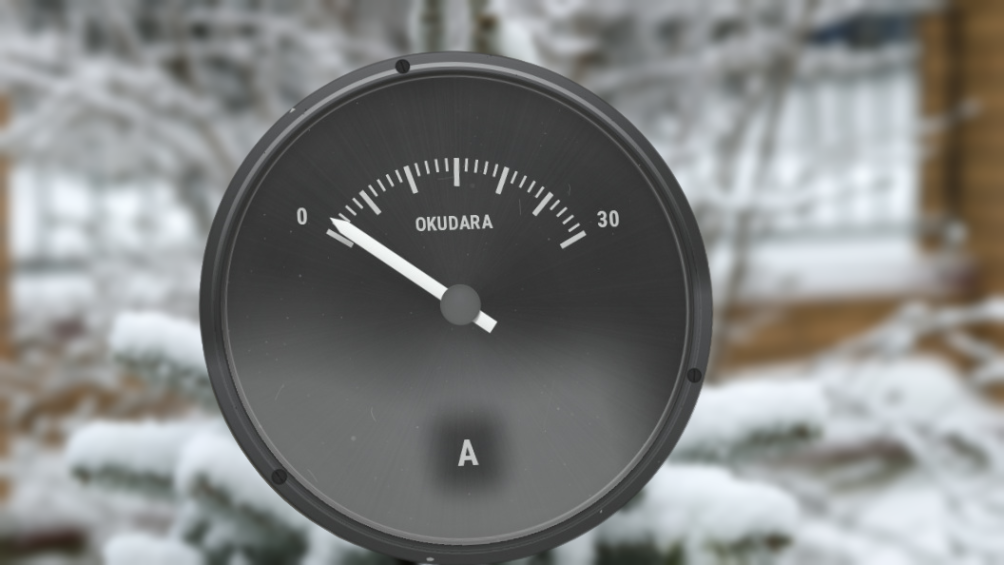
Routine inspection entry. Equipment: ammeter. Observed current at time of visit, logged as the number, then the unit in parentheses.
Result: 1 (A)
